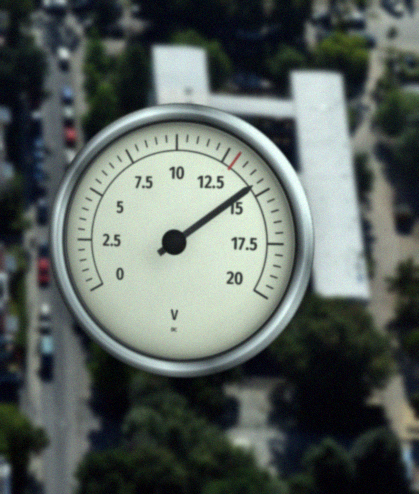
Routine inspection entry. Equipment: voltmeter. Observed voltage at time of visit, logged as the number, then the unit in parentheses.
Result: 14.5 (V)
